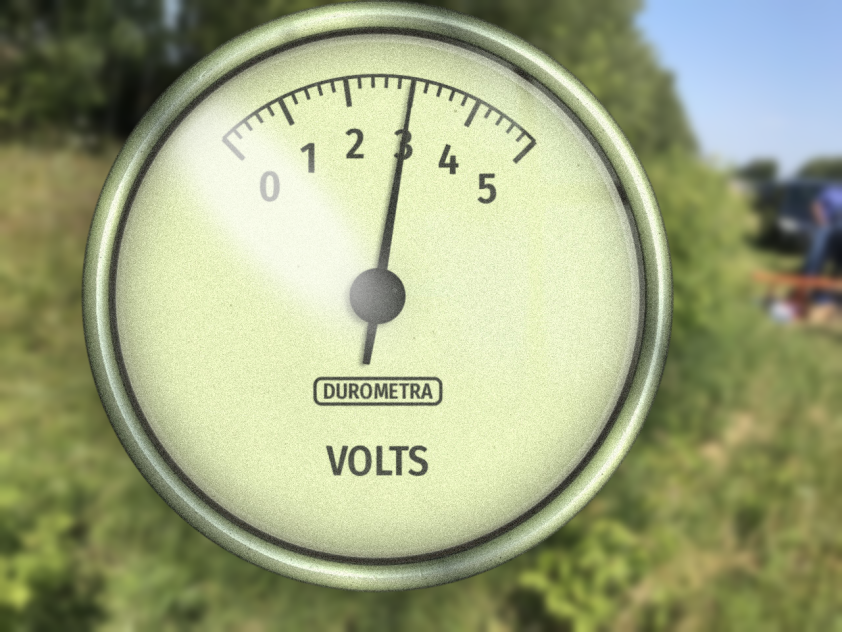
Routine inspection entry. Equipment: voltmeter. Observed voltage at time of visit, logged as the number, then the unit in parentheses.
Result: 3 (V)
